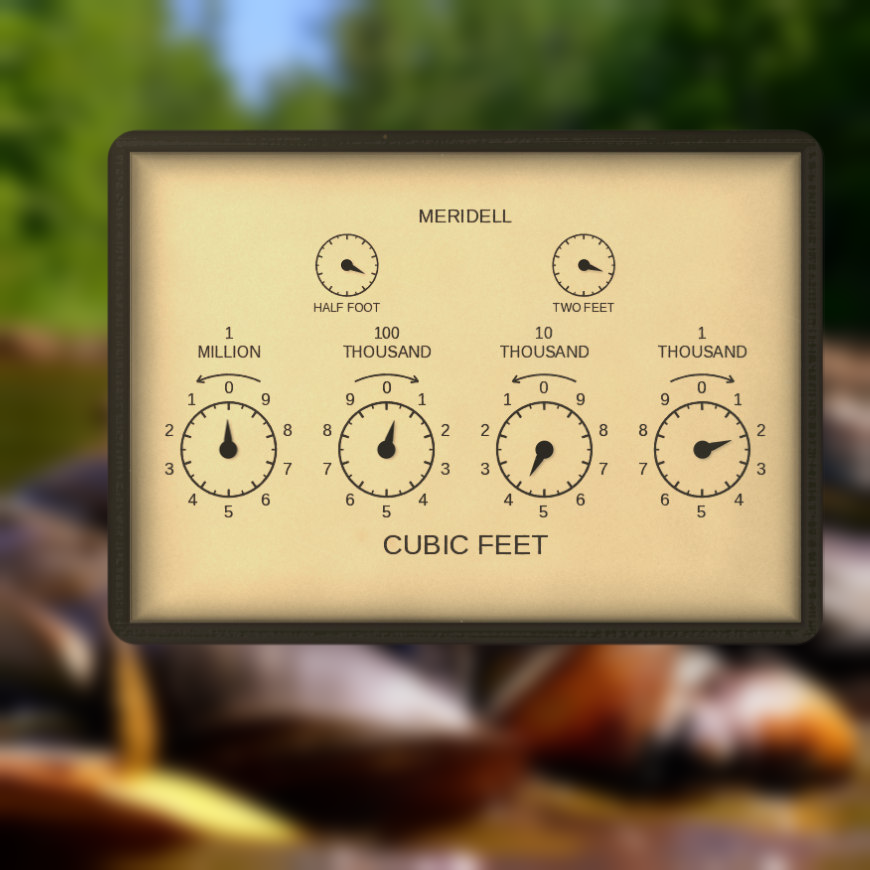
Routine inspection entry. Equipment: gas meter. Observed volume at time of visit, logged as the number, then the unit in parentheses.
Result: 4200 (ft³)
